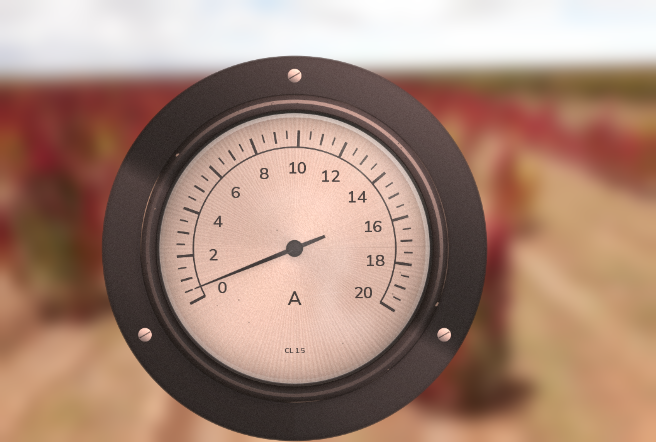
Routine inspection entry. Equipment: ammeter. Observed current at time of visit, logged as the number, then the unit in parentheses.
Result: 0.5 (A)
